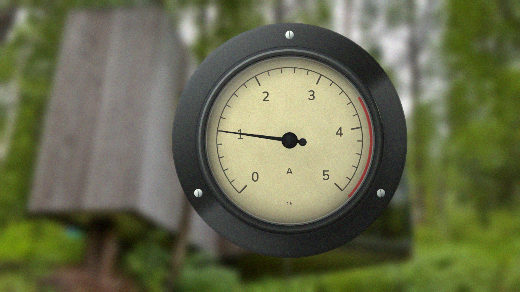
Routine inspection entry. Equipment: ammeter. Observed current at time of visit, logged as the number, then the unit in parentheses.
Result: 1 (A)
